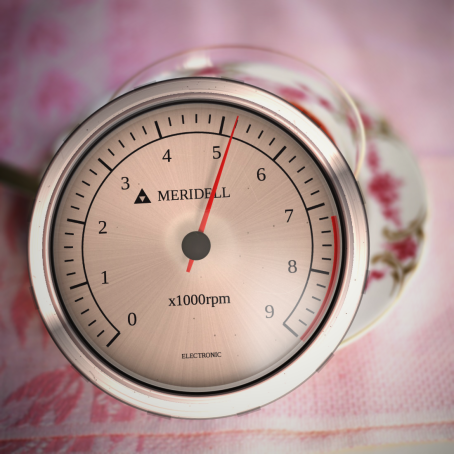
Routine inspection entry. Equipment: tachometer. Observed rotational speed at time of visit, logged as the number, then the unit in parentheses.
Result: 5200 (rpm)
